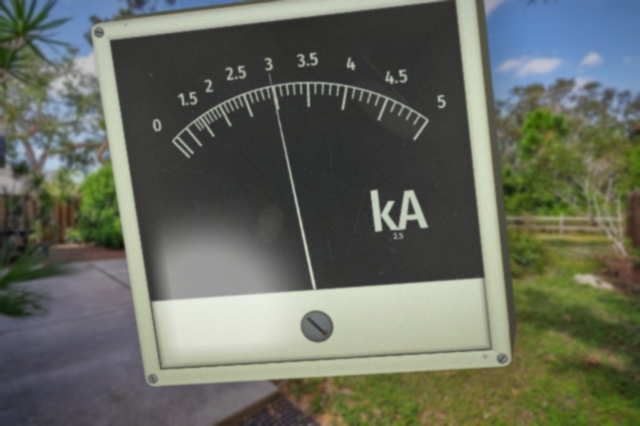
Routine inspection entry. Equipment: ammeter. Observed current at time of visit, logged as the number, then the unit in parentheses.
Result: 3 (kA)
